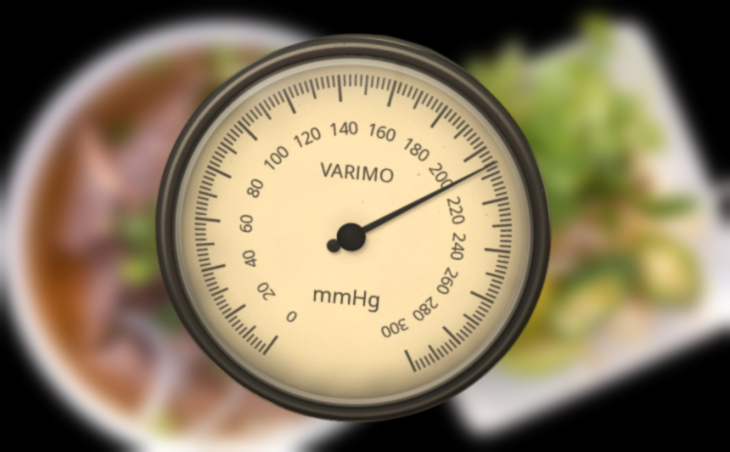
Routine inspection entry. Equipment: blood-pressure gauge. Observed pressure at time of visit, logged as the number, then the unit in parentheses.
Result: 206 (mmHg)
